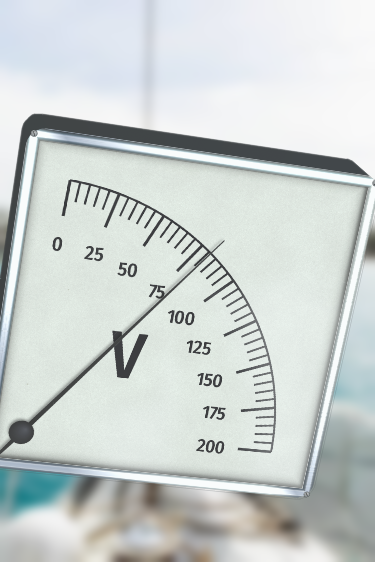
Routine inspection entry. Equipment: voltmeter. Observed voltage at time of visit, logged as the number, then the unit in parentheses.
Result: 80 (V)
